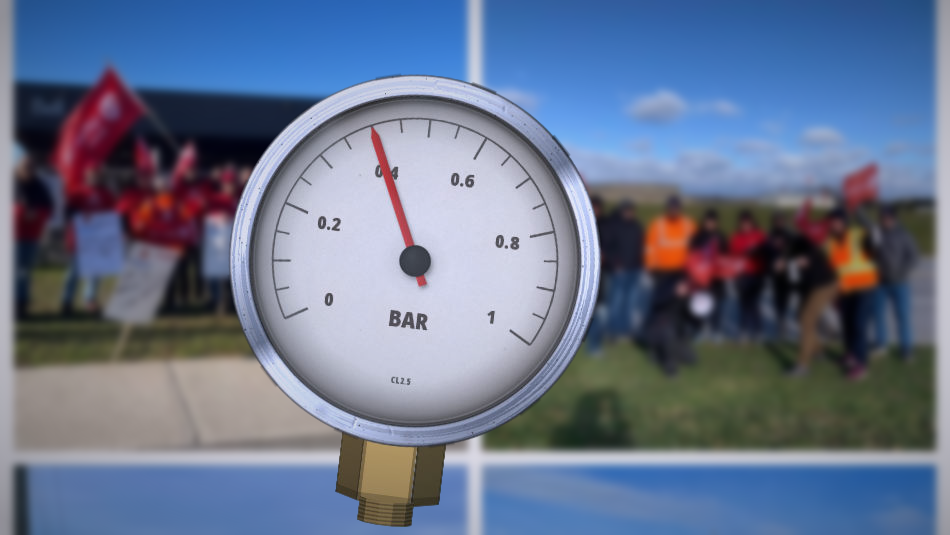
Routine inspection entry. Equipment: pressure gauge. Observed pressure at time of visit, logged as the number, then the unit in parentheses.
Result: 0.4 (bar)
